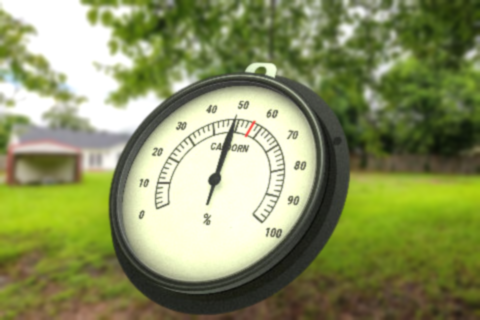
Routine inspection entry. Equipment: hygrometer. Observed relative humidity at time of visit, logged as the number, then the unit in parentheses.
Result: 50 (%)
